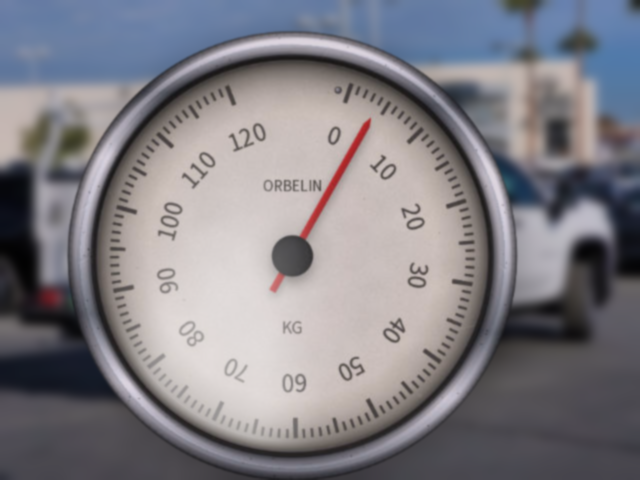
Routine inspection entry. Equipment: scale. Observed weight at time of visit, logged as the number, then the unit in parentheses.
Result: 4 (kg)
